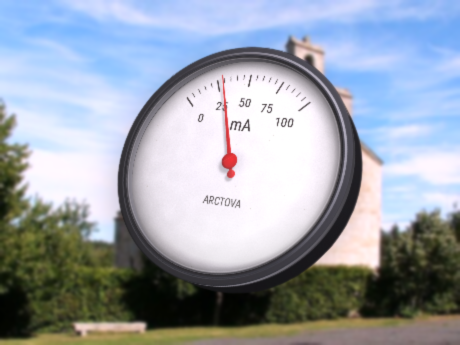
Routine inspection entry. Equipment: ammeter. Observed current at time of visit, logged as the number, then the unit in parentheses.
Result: 30 (mA)
